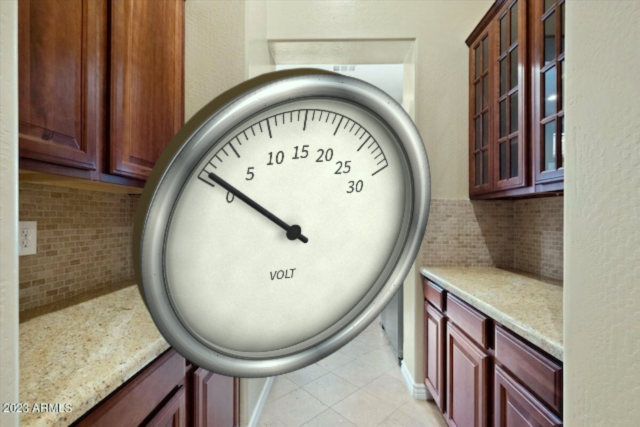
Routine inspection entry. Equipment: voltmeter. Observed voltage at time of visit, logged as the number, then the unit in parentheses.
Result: 1 (V)
